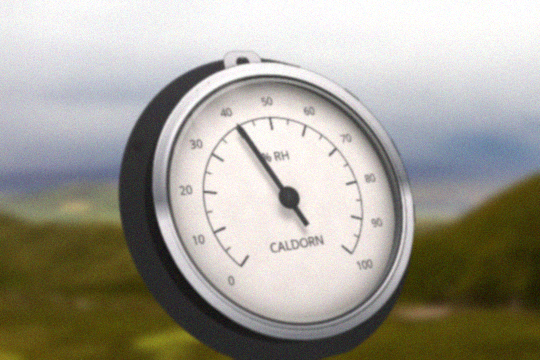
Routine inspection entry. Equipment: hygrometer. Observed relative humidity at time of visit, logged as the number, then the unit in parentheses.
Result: 40 (%)
